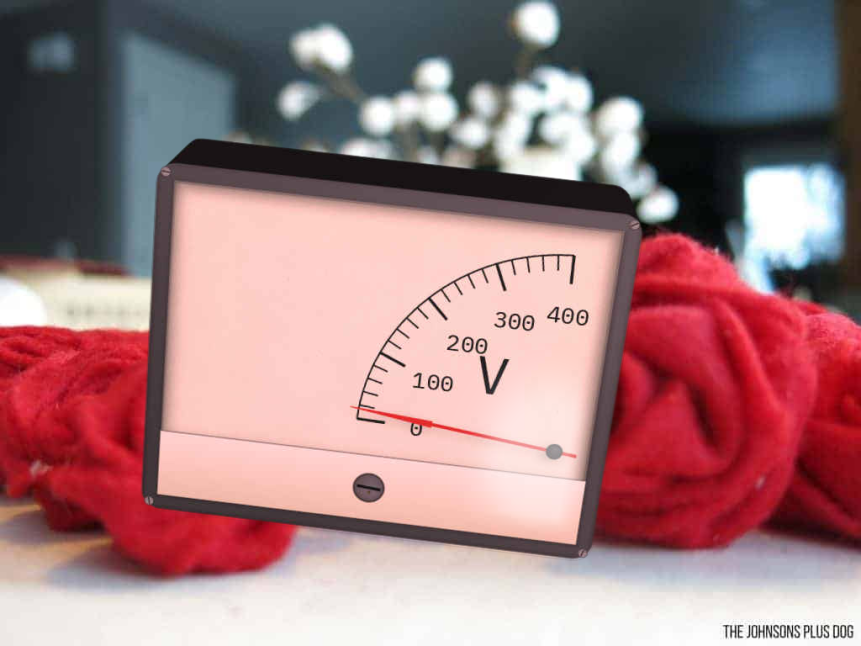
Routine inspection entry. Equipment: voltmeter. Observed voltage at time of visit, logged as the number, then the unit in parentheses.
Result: 20 (V)
